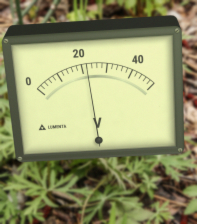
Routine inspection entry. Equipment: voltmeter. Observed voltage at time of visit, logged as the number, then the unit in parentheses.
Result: 22 (V)
